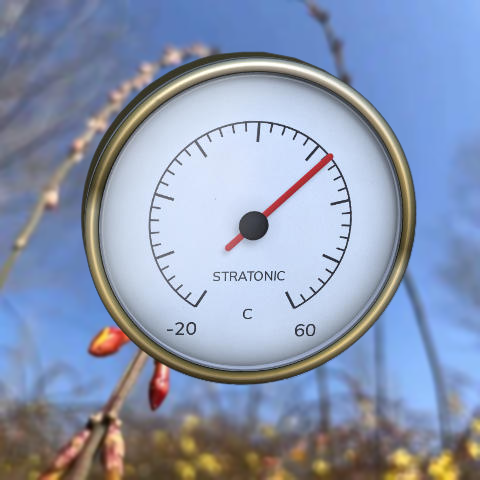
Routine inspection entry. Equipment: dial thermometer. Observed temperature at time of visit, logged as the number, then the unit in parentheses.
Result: 32 (°C)
